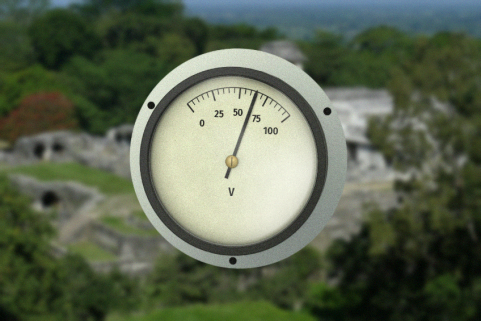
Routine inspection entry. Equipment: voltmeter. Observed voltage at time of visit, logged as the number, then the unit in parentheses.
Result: 65 (V)
